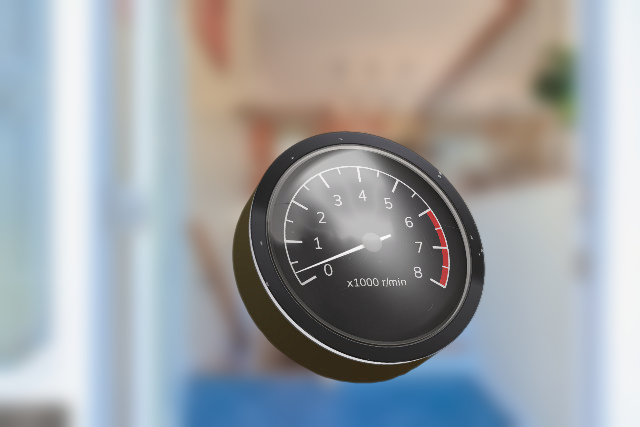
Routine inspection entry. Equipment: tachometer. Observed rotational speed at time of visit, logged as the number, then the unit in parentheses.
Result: 250 (rpm)
